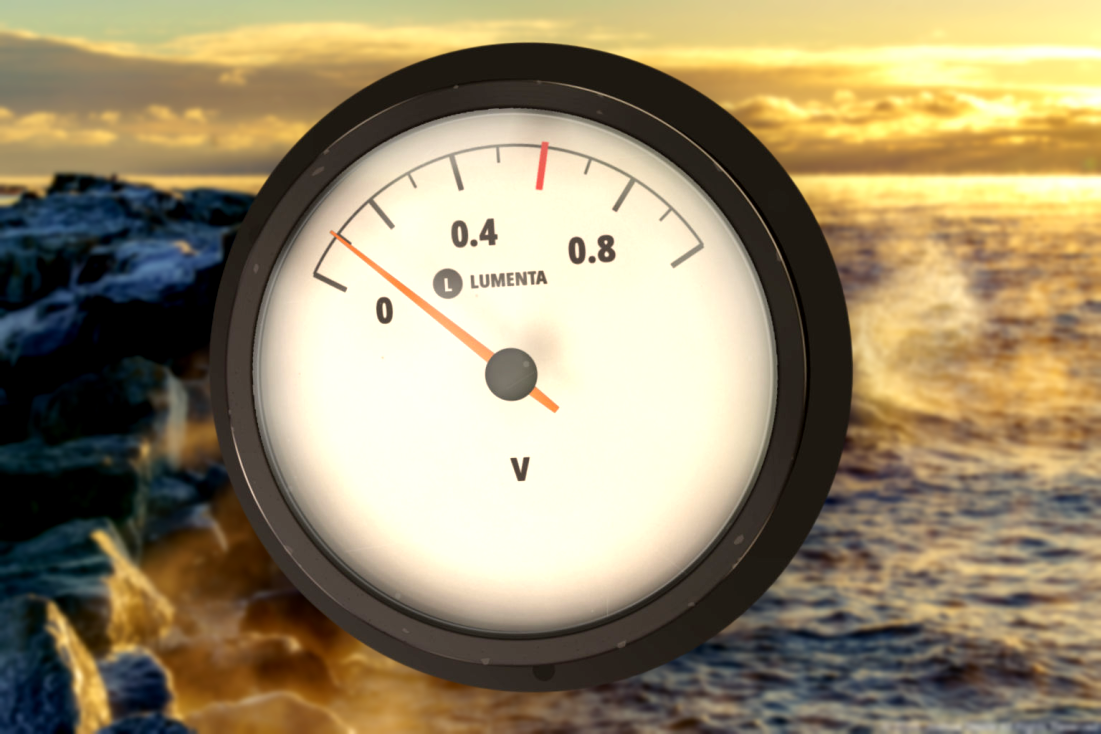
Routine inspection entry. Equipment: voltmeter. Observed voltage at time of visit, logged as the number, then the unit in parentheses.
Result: 0.1 (V)
